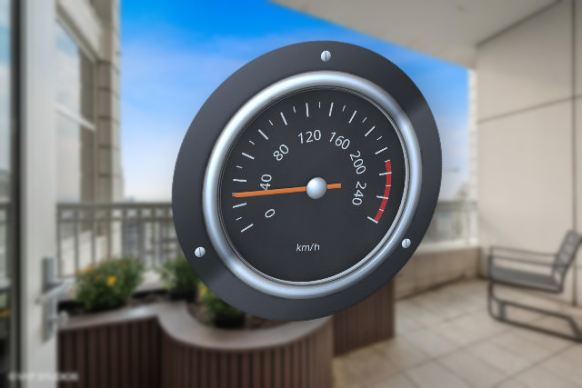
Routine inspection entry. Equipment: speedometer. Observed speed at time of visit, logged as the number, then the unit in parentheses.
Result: 30 (km/h)
